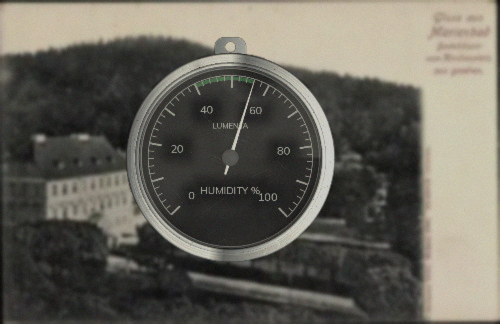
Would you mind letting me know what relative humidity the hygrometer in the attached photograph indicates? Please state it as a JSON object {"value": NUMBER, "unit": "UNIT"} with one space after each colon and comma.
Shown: {"value": 56, "unit": "%"}
